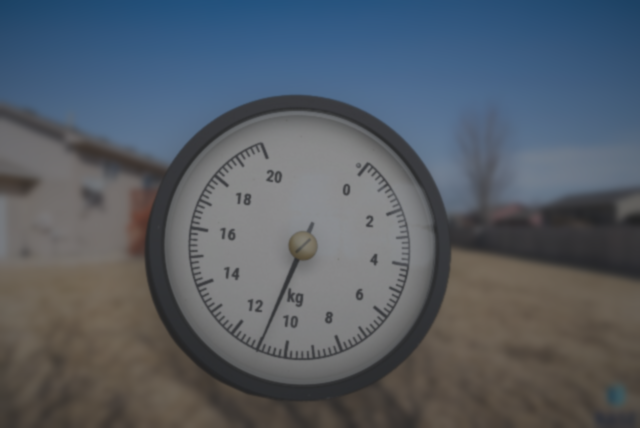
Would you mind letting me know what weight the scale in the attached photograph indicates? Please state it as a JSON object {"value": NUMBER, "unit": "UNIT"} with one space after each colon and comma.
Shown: {"value": 11, "unit": "kg"}
